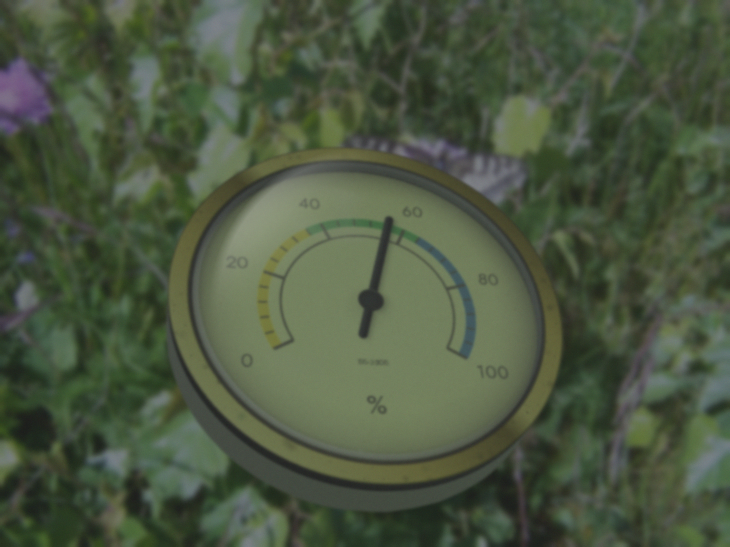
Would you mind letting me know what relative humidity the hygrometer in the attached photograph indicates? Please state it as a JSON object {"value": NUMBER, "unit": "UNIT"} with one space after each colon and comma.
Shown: {"value": 56, "unit": "%"}
